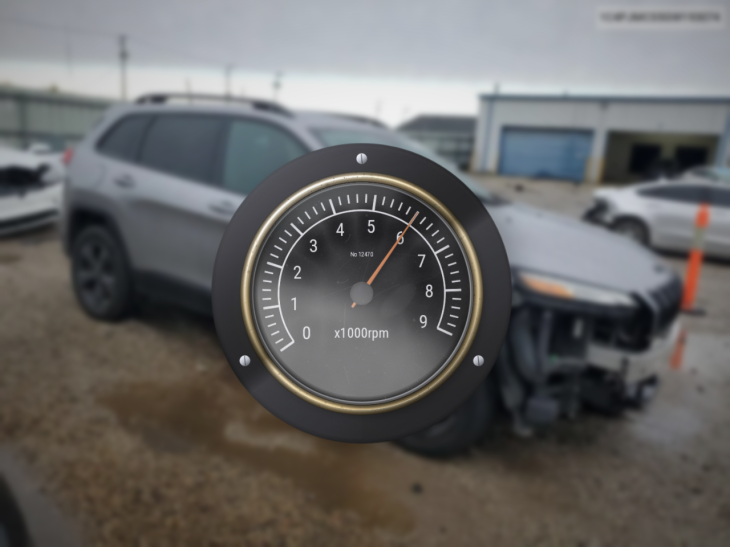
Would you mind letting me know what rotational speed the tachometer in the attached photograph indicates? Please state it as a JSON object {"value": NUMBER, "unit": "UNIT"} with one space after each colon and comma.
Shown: {"value": 6000, "unit": "rpm"}
